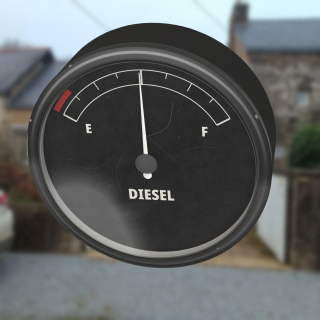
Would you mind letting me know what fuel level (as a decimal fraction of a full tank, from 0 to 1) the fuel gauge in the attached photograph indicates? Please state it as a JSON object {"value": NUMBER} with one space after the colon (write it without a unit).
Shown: {"value": 0.5}
